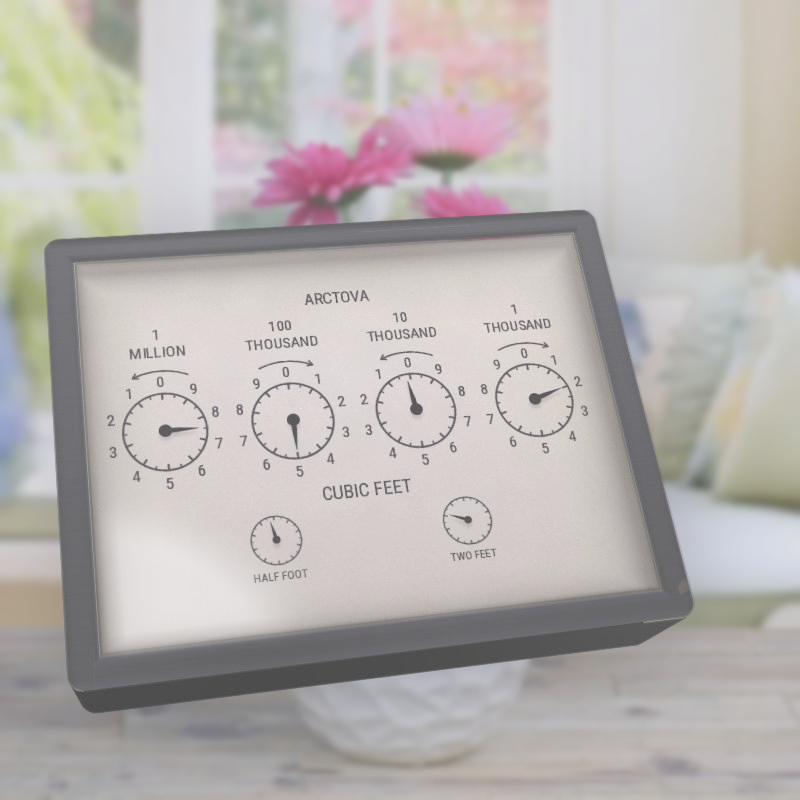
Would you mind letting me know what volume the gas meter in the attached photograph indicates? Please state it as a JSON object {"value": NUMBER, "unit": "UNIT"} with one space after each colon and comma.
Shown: {"value": 750200, "unit": "ft³"}
